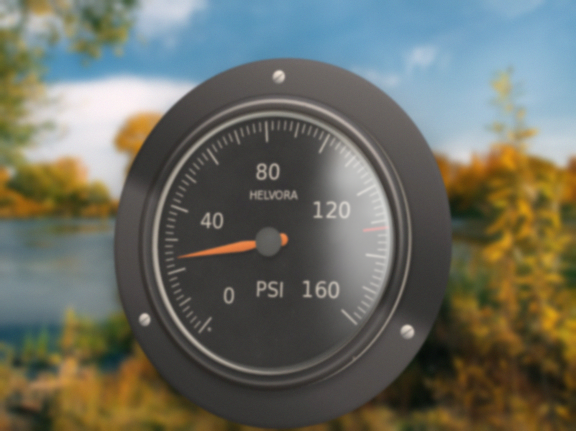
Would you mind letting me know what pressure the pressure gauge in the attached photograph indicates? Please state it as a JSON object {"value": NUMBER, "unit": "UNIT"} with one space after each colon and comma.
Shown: {"value": 24, "unit": "psi"}
